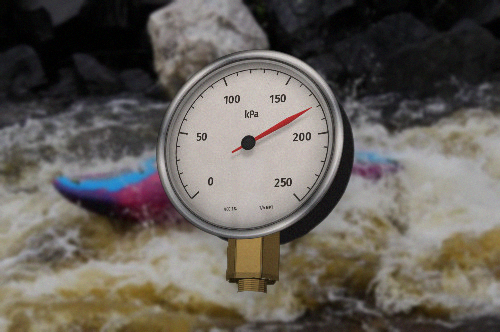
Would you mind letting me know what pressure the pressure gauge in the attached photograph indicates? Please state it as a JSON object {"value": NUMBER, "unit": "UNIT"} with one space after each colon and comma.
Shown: {"value": 180, "unit": "kPa"}
